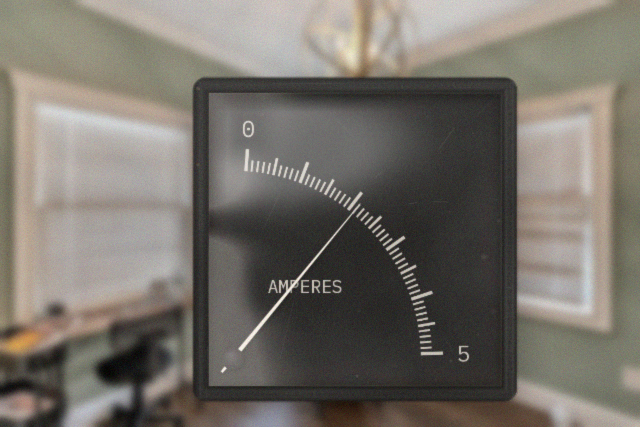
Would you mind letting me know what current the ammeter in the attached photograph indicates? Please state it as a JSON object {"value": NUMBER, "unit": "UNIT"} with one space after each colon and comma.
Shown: {"value": 2.1, "unit": "A"}
